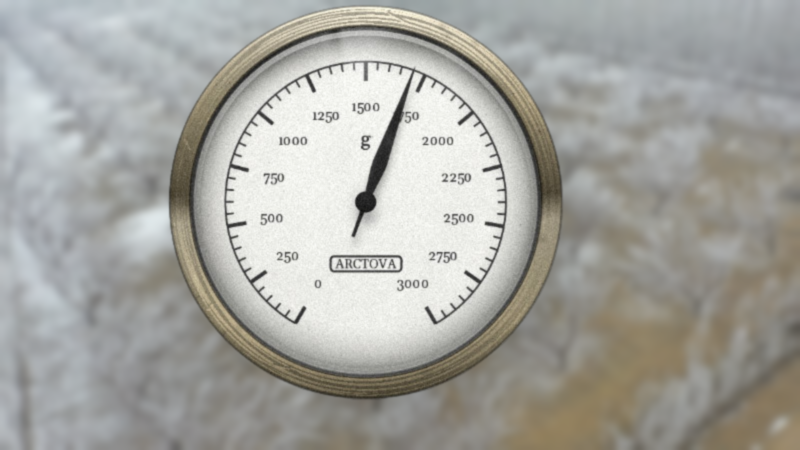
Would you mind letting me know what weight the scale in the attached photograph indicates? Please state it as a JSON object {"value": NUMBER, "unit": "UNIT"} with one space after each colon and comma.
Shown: {"value": 1700, "unit": "g"}
